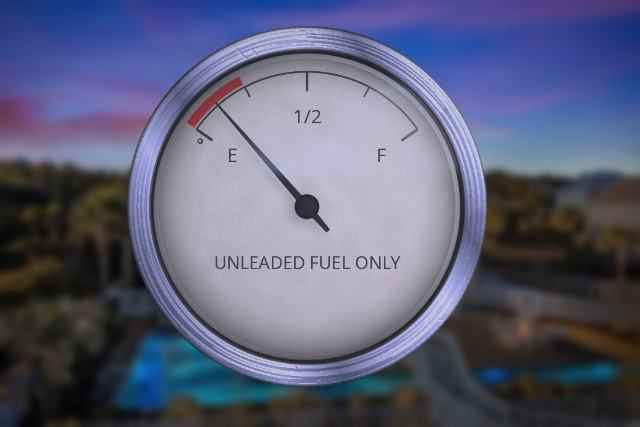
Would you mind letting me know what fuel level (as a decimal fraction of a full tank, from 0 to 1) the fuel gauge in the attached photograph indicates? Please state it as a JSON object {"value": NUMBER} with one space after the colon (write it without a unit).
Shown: {"value": 0.125}
